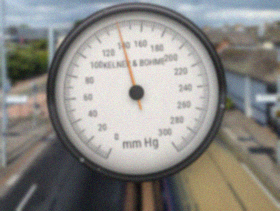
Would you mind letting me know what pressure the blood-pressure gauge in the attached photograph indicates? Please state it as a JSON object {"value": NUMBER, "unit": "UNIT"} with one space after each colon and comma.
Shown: {"value": 140, "unit": "mmHg"}
